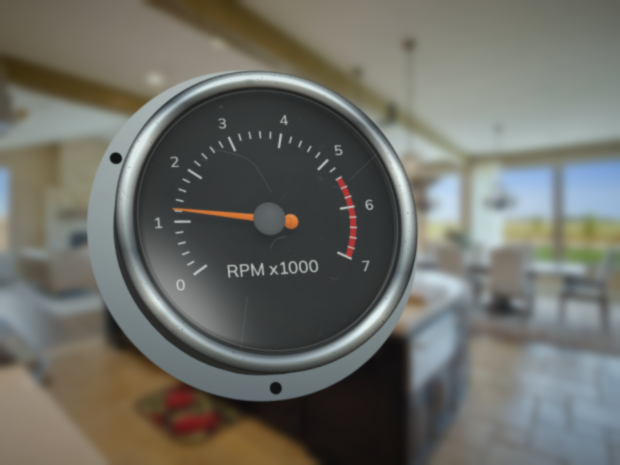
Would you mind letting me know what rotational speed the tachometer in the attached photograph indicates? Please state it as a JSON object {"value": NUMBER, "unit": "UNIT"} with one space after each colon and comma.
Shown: {"value": 1200, "unit": "rpm"}
